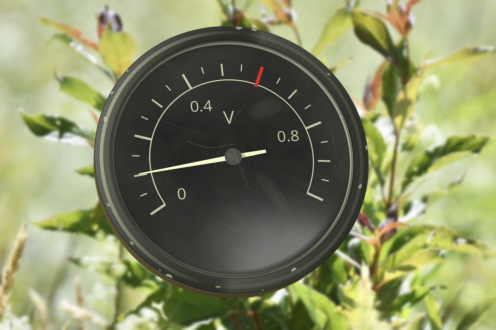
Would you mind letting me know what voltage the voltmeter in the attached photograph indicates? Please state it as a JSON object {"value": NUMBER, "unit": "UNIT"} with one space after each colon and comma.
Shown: {"value": 0.1, "unit": "V"}
